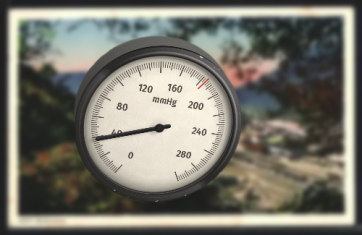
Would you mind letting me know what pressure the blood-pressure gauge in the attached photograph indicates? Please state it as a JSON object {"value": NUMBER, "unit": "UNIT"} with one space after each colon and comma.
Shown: {"value": 40, "unit": "mmHg"}
